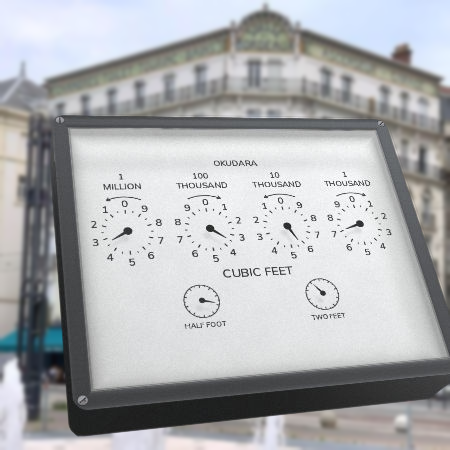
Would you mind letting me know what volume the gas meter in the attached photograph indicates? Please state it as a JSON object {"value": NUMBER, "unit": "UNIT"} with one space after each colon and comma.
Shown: {"value": 335700, "unit": "ft³"}
